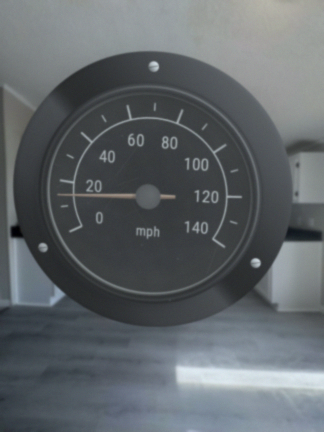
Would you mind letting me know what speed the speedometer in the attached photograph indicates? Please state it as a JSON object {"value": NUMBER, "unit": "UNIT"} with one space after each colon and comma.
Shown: {"value": 15, "unit": "mph"}
